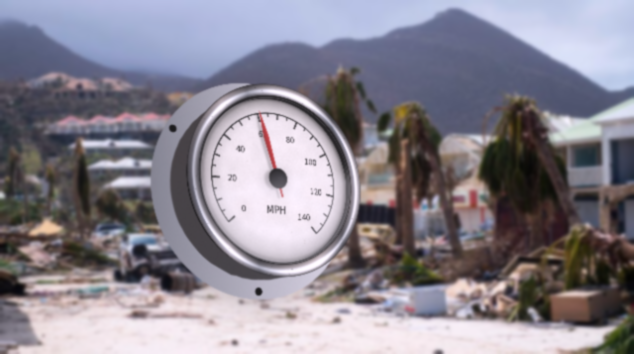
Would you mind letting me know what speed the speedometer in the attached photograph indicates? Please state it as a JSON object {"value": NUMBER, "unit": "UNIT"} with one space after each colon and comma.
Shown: {"value": 60, "unit": "mph"}
